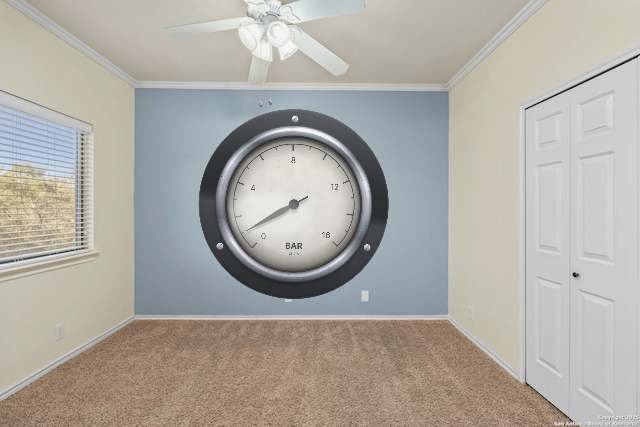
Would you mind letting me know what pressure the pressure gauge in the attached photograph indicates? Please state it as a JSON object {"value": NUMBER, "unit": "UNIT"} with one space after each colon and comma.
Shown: {"value": 1, "unit": "bar"}
